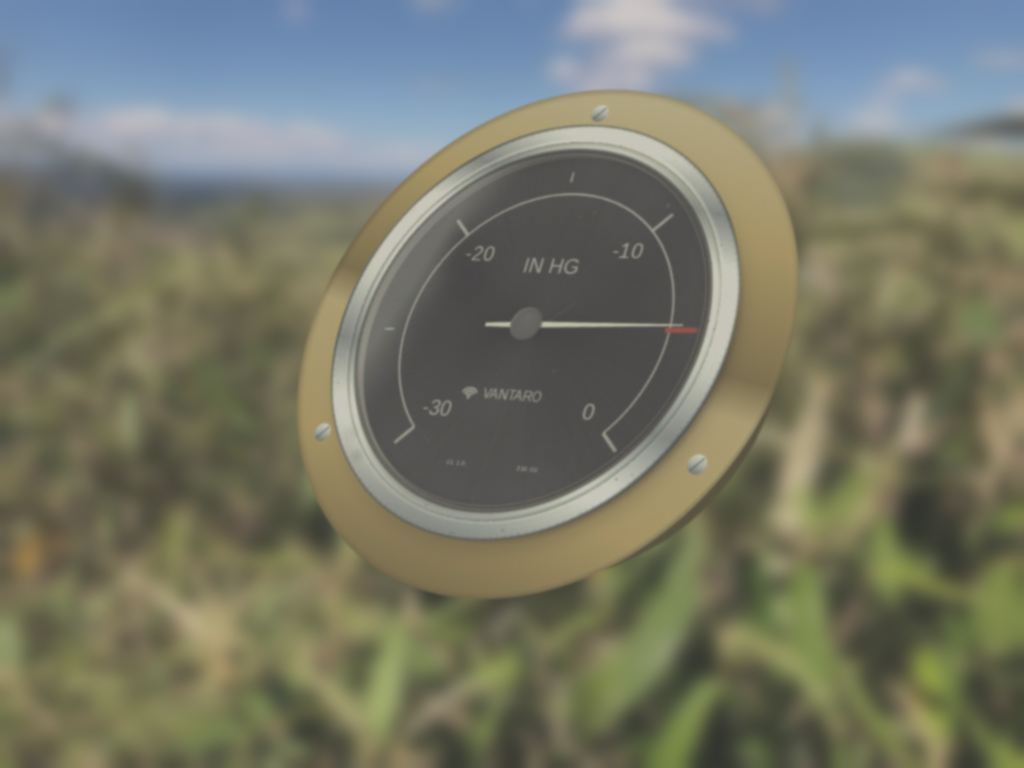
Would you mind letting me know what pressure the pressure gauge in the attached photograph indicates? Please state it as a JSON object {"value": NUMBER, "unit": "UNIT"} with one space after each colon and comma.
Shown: {"value": -5, "unit": "inHg"}
